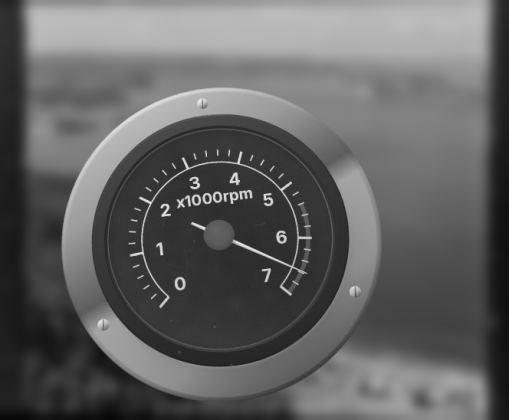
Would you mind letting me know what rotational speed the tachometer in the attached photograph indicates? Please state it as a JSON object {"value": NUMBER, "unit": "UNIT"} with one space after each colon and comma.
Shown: {"value": 6600, "unit": "rpm"}
